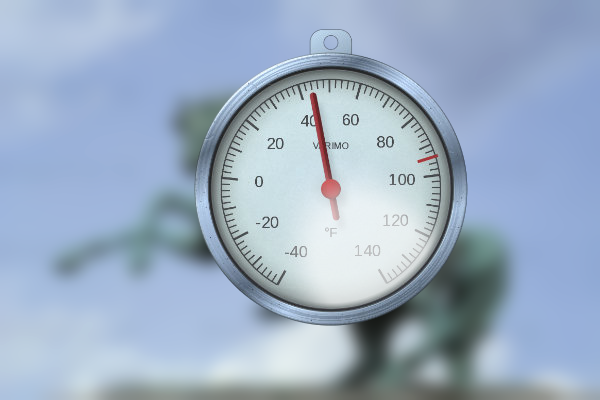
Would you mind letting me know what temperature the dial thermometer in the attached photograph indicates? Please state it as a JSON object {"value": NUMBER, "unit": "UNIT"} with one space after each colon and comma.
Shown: {"value": 44, "unit": "°F"}
